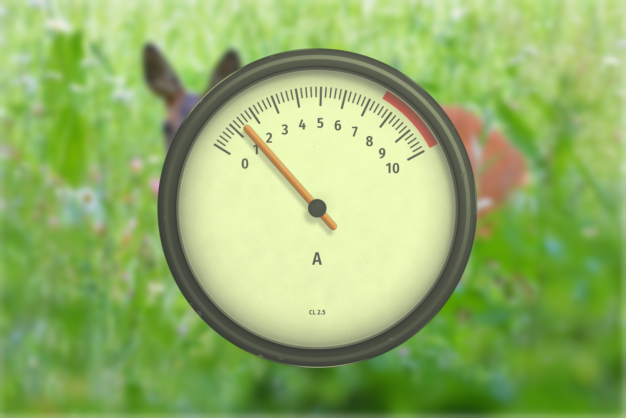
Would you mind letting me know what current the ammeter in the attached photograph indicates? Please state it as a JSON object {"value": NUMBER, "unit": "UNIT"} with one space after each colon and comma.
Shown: {"value": 1.4, "unit": "A"}
